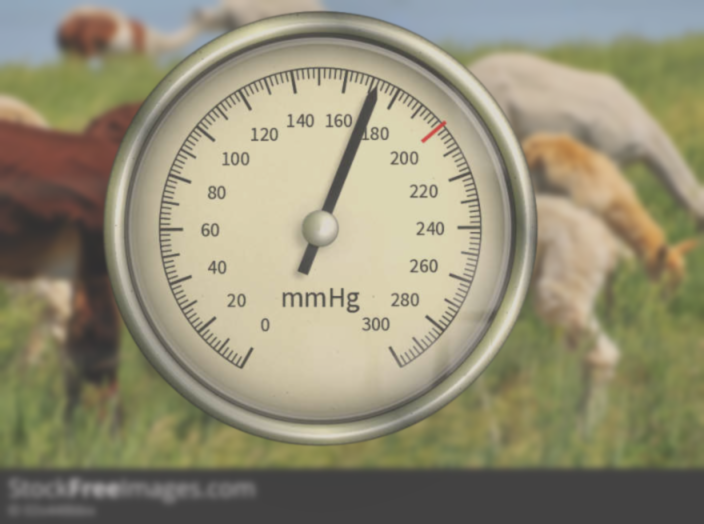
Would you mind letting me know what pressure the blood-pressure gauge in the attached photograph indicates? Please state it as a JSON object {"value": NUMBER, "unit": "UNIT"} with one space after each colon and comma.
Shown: {"value": 172, "unit": "mmHg"}
